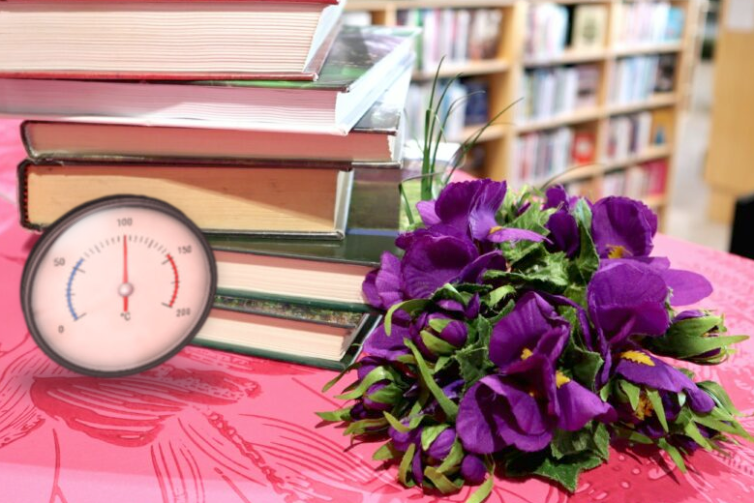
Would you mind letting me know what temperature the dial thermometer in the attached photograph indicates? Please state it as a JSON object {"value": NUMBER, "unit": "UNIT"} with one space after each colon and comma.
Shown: {"value": 100, "unit": "°C"}
